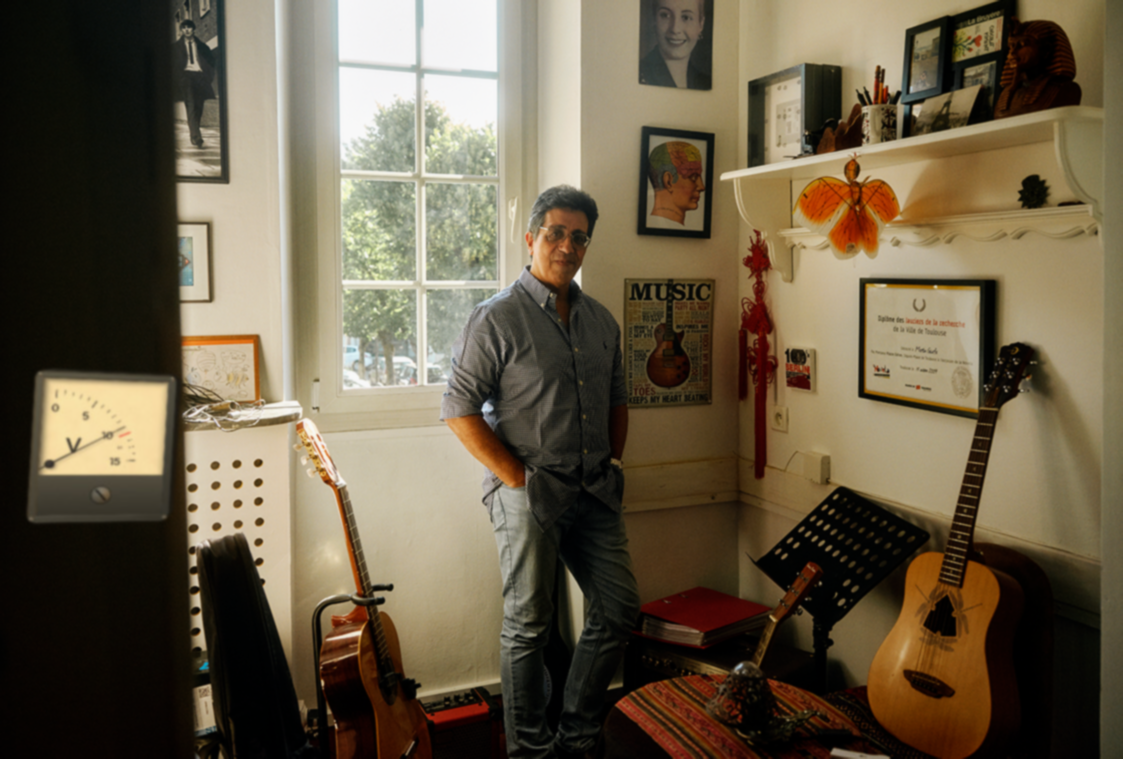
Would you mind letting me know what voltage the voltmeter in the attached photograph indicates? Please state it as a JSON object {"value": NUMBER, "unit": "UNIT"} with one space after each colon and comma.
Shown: {"value": 10, "unit": "V"}
